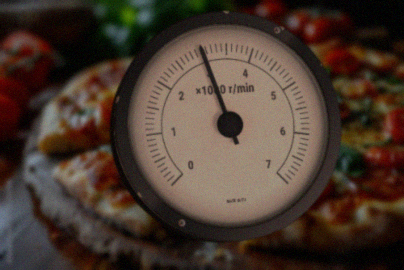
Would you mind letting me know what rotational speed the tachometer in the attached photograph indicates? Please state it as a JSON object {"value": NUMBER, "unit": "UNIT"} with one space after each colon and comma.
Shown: {"value": 3000, "unit": "rpm"}
